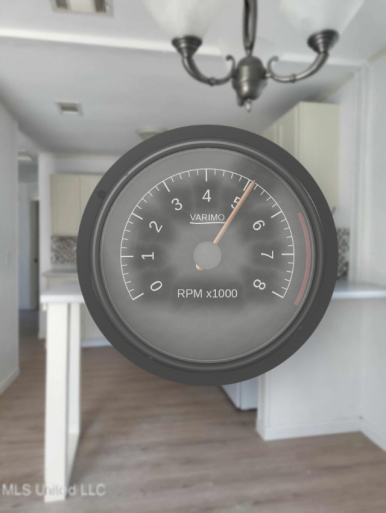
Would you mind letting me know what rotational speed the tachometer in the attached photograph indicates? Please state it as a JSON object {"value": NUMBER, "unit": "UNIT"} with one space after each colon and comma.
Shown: {"value": 5100, "unit": "rpm"}
